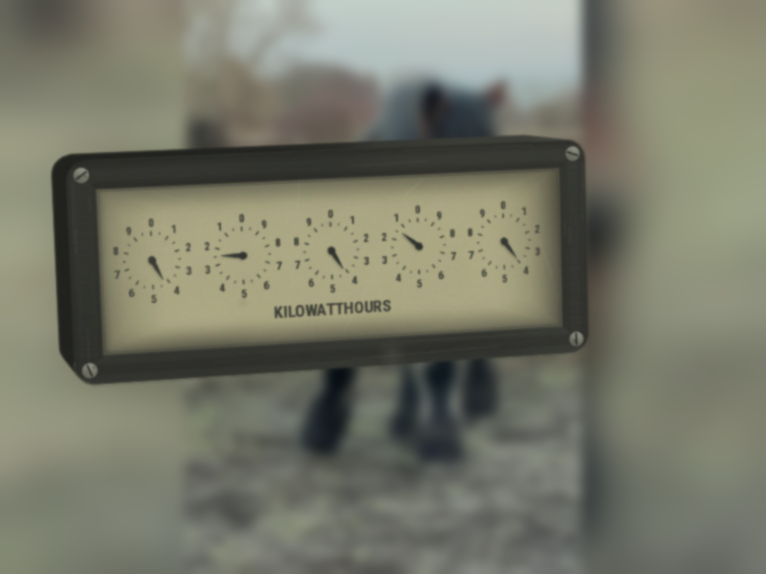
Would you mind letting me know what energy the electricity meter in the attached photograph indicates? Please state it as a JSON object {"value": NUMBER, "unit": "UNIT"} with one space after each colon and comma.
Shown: {"value": 42414, "unit": "kWh"}
